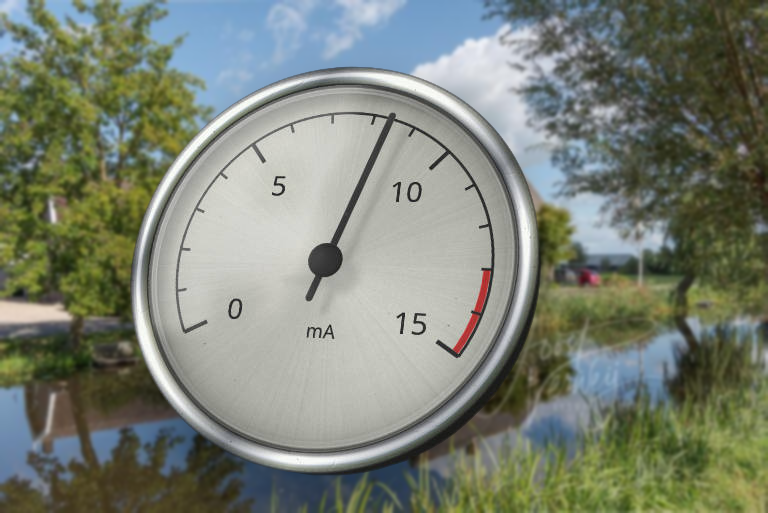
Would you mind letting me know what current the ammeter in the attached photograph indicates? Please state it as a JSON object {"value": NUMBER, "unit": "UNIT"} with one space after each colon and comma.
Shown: {"value": 8.5, "unit": "mA"}
